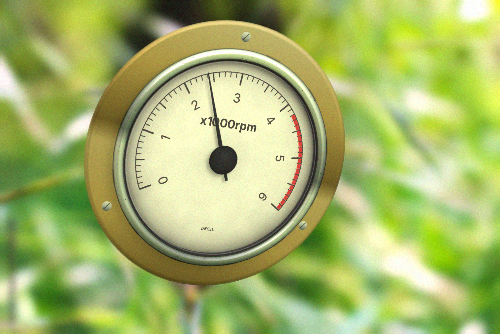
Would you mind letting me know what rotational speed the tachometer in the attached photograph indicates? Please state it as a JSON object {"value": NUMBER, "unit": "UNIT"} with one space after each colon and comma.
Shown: {"value": 2400, "unit": "rpm"}
